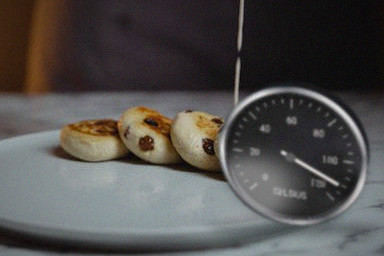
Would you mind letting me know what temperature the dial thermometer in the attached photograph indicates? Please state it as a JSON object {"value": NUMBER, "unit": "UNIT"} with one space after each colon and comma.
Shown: {"value": 112, "unit": "°C"}
